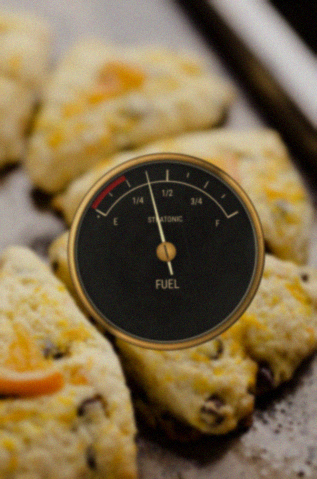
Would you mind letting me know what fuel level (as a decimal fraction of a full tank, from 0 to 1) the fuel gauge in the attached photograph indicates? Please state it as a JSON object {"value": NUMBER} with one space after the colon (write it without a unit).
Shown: {"value": 0.375}
